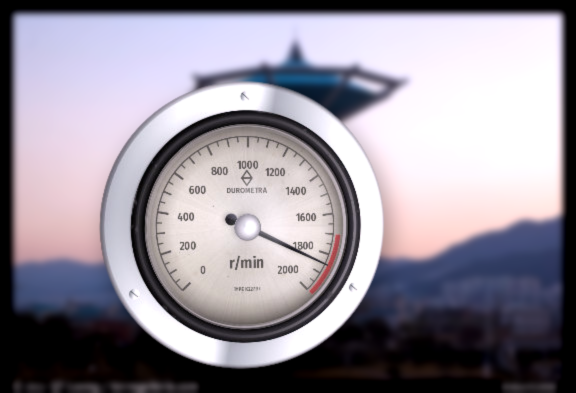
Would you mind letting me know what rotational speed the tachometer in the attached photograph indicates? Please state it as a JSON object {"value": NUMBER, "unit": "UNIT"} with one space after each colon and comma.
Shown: {"value": 1850, "unit": "rpm"}
